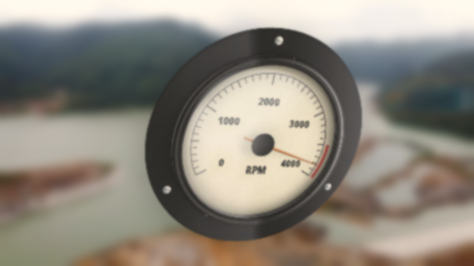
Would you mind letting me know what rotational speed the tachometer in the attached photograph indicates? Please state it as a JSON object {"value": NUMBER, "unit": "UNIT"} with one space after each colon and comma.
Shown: {"value": 3800, "unit": "rpm"}
